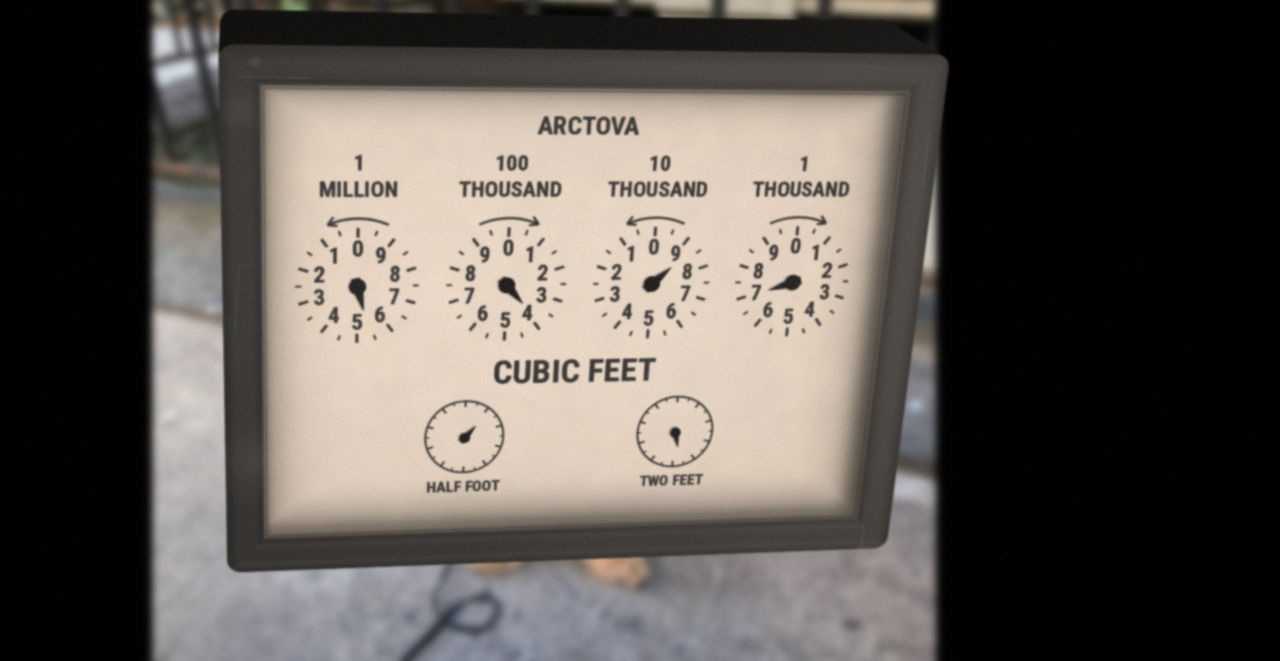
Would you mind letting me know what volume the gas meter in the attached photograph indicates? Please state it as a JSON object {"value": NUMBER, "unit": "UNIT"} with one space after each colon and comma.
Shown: {"value": 538700, "unit": "ft³"}
